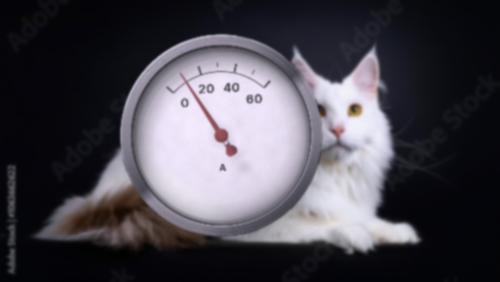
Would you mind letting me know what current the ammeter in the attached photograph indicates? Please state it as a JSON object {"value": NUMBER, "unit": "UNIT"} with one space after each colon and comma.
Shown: {"value": 10, "unit": "A"}
